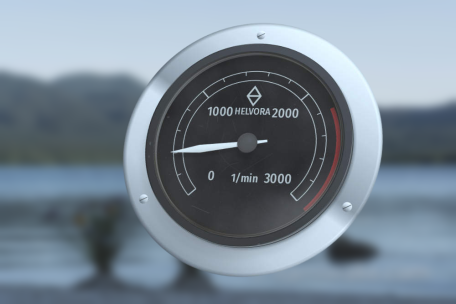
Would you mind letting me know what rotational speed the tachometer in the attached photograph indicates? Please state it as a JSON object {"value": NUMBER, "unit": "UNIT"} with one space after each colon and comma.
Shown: {"value": 400, "unit": "rpm"}
